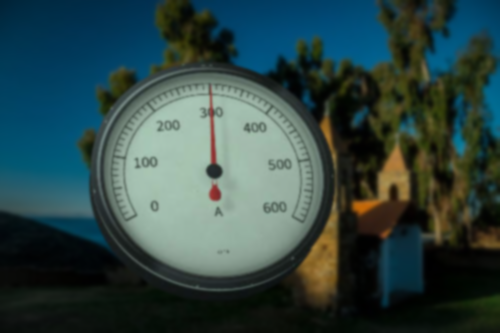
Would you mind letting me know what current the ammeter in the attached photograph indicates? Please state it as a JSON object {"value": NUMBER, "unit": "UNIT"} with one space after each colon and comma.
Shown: {"value": 300, "unit": "A"}
